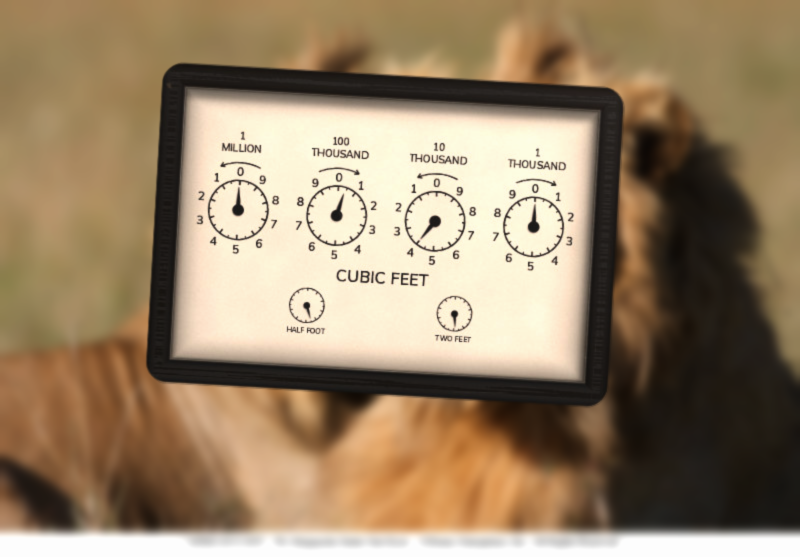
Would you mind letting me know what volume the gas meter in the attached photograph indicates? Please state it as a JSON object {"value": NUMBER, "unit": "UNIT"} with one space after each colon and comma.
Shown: {"value": 4000, "unit": "ft³"}
